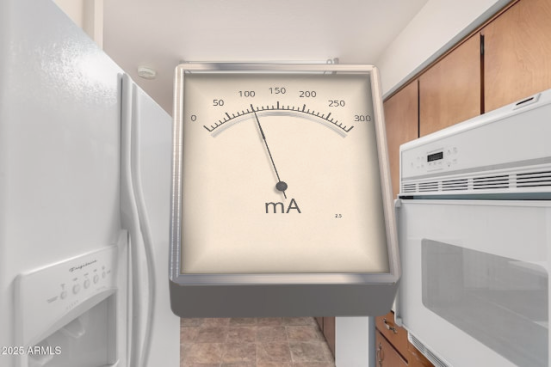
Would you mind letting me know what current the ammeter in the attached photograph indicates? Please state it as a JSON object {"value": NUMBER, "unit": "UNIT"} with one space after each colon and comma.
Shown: {"value": 100, "unit": "mA"}
